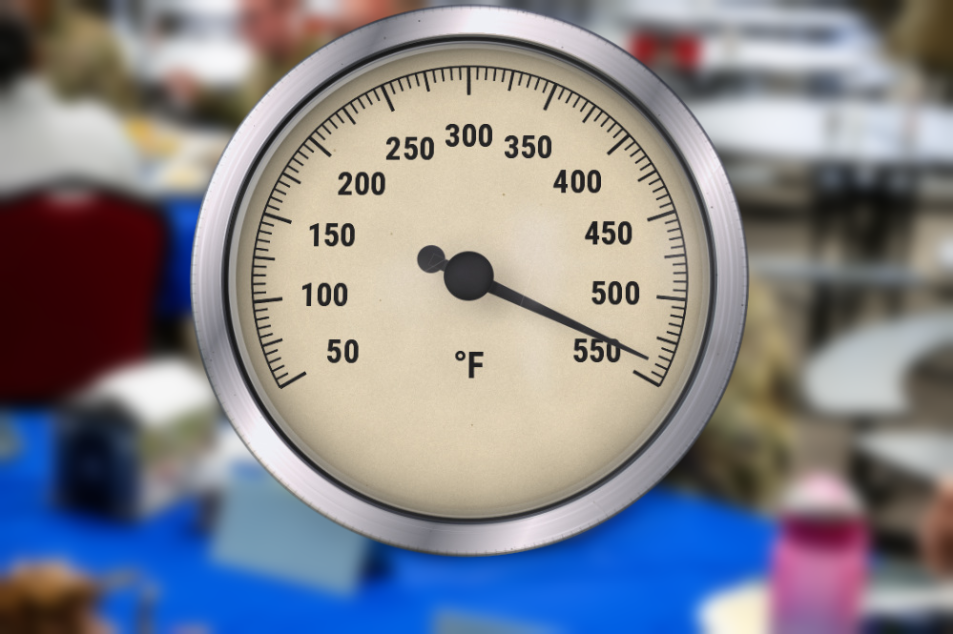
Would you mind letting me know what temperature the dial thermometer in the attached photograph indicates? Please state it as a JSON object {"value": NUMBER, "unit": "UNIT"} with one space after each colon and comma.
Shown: {"value": 540, "unit": "°F"}
